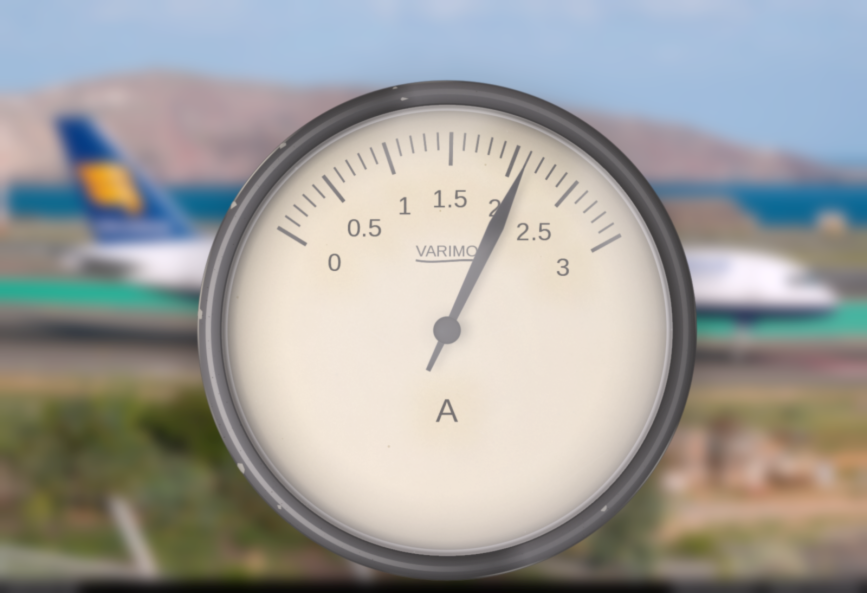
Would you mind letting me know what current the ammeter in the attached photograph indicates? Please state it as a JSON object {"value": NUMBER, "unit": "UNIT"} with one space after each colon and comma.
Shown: {"value": 2.1, "unit": "A"}
